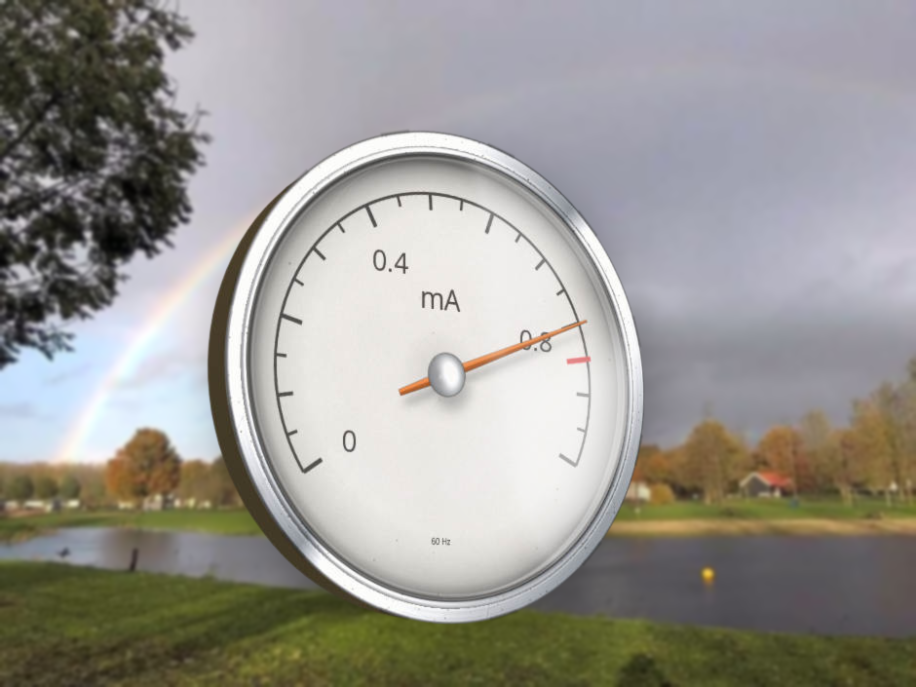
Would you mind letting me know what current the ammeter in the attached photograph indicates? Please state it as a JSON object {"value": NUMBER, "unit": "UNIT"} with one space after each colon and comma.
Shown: {"value": 0.8, "unit": "mA"}
